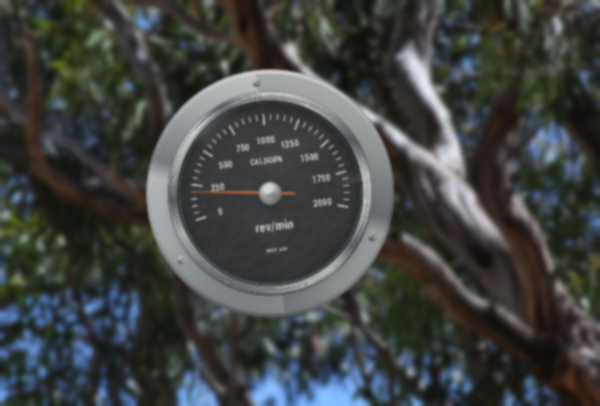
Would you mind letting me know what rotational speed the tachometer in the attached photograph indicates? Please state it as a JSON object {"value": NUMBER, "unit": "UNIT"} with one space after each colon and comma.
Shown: {"value": 200, "unit": "rpm"}
